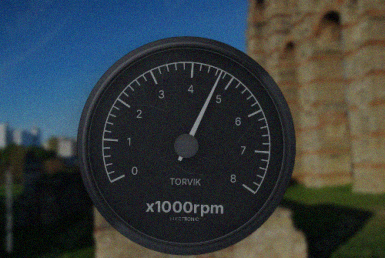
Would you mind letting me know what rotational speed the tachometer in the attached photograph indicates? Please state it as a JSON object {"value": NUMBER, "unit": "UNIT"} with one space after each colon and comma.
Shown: {"value": 4700, "unit": "rpm"}
